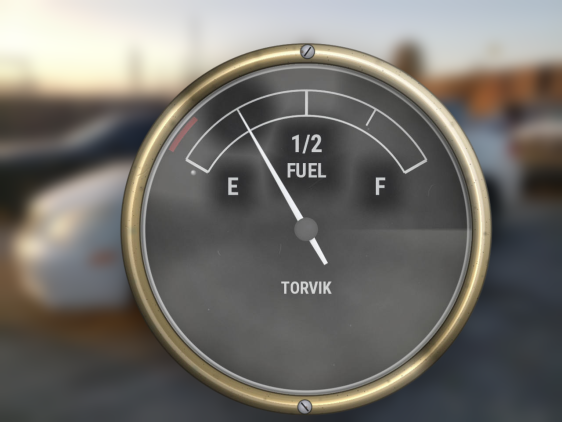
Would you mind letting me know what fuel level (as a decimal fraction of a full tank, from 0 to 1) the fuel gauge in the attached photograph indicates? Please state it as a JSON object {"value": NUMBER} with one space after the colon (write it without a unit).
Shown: {"value": 0.25}
